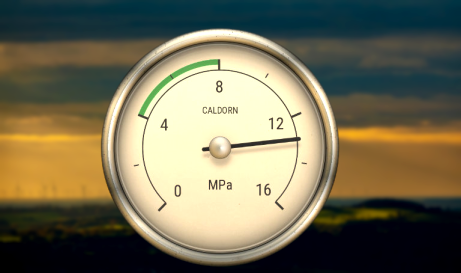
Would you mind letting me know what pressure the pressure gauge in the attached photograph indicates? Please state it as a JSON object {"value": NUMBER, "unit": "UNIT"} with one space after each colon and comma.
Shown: {"value": 13, "unit": "MPa"}
